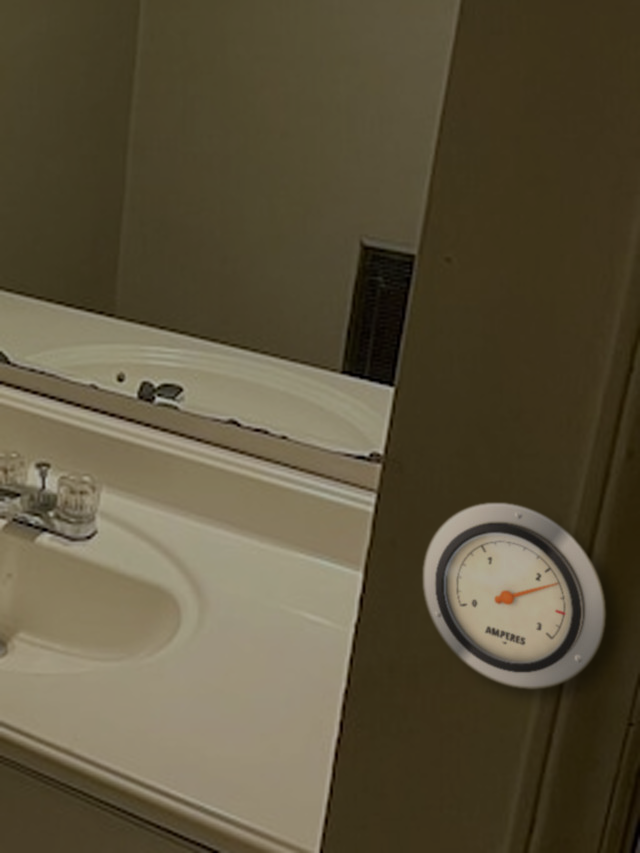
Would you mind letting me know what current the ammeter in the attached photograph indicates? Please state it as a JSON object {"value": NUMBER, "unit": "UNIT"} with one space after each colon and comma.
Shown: {"value": 2.2, "unit": "A"}
